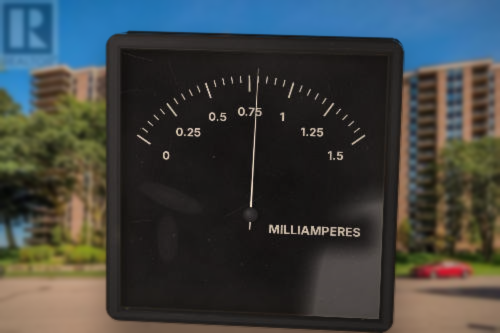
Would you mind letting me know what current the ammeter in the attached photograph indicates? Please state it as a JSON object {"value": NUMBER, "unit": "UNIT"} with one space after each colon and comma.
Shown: {"value": 0.8, "unit": "mA"}
